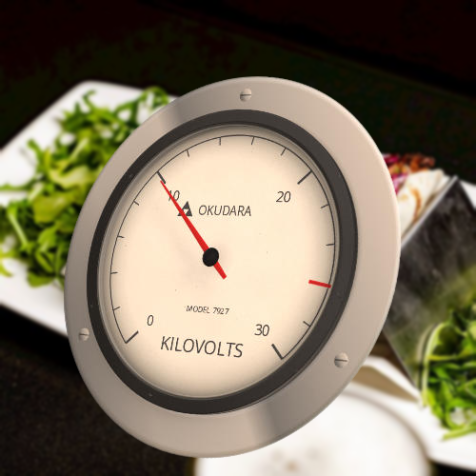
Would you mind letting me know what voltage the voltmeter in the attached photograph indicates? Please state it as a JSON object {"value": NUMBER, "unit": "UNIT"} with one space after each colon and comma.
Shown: {"value": 10, "unit": "kV"}
